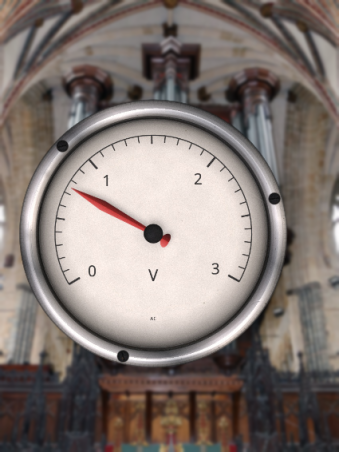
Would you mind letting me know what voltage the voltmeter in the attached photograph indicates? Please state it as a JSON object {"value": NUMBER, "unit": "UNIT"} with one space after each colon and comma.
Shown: {"value": 0.75, "unit": "V"}
